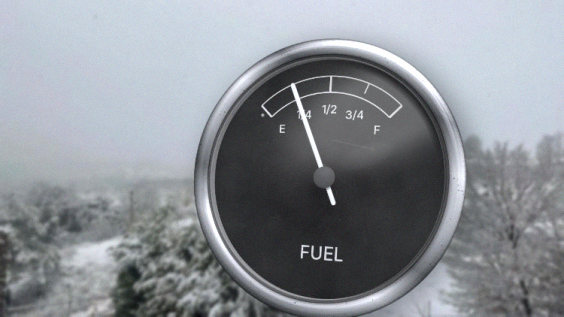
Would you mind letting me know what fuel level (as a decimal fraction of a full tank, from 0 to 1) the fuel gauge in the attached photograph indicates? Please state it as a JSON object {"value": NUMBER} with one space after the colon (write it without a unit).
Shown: {"value": 0.25}
